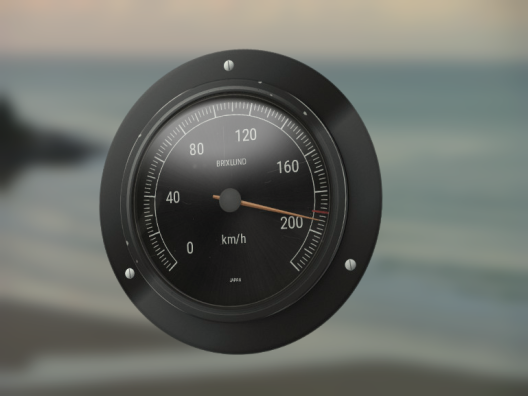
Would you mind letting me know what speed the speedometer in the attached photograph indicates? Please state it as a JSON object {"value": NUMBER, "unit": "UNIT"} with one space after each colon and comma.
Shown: {"value": 194, "unit": "km/h"}
